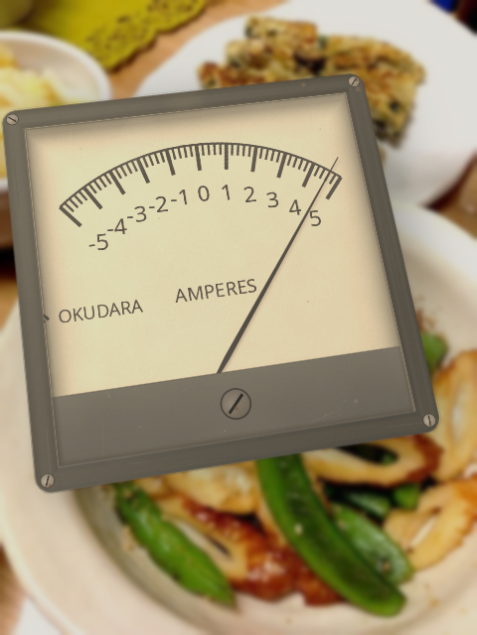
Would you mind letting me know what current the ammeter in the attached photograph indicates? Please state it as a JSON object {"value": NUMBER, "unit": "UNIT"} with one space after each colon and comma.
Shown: {"value": 4.6, "unit": "A"}
